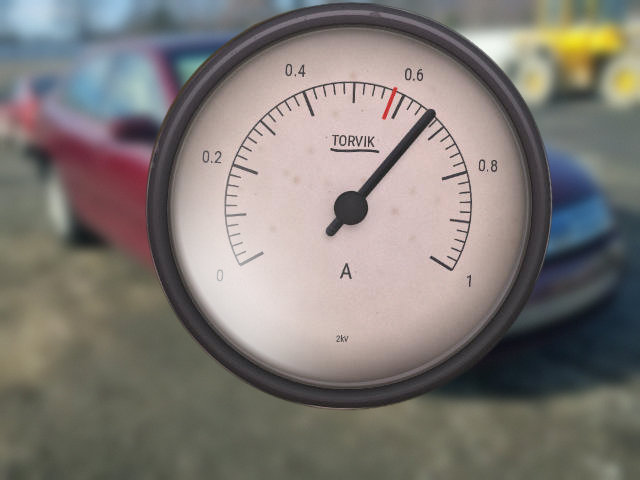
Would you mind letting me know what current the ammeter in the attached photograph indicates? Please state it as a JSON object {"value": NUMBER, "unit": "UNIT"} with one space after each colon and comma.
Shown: {"value": 0.66, "unit": "A"}
